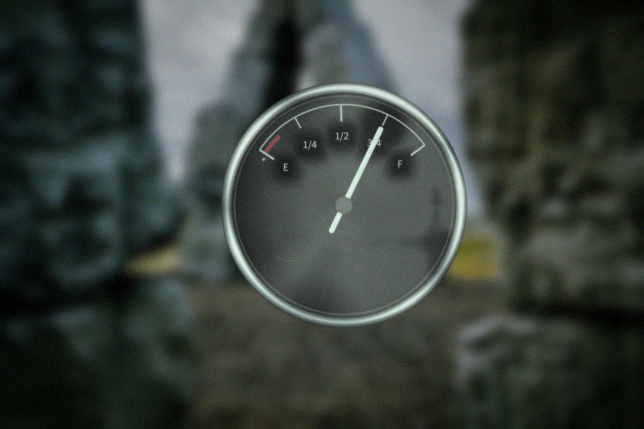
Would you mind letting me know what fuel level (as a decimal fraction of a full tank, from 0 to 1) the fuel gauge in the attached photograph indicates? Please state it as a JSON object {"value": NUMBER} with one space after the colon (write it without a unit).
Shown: {"value": 0.75}
